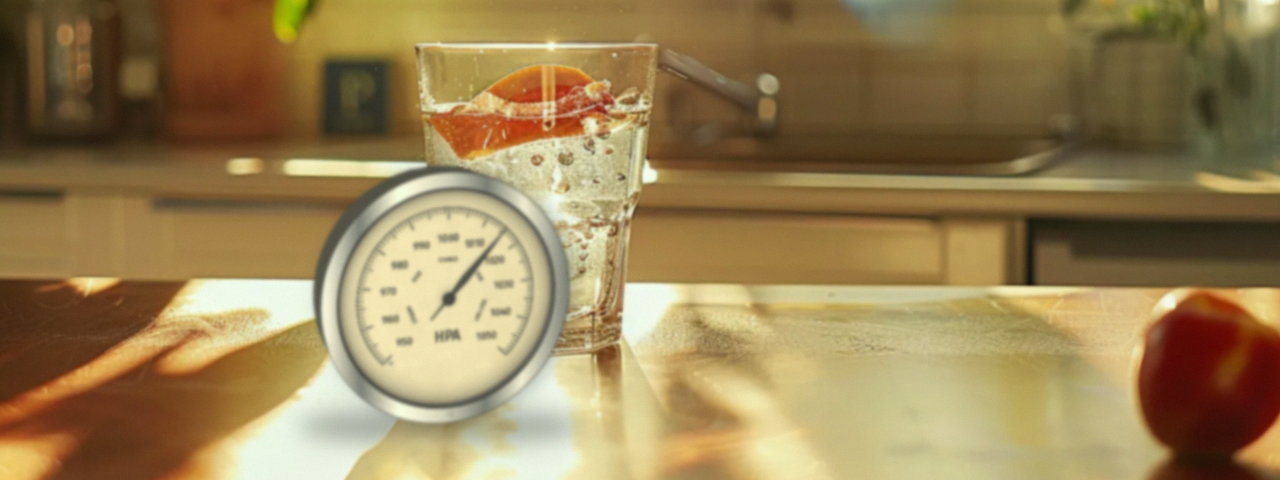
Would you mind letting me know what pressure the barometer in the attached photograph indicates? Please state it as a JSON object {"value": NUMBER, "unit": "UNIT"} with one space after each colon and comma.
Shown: {"value": 1015, "unit": "hPa"}
